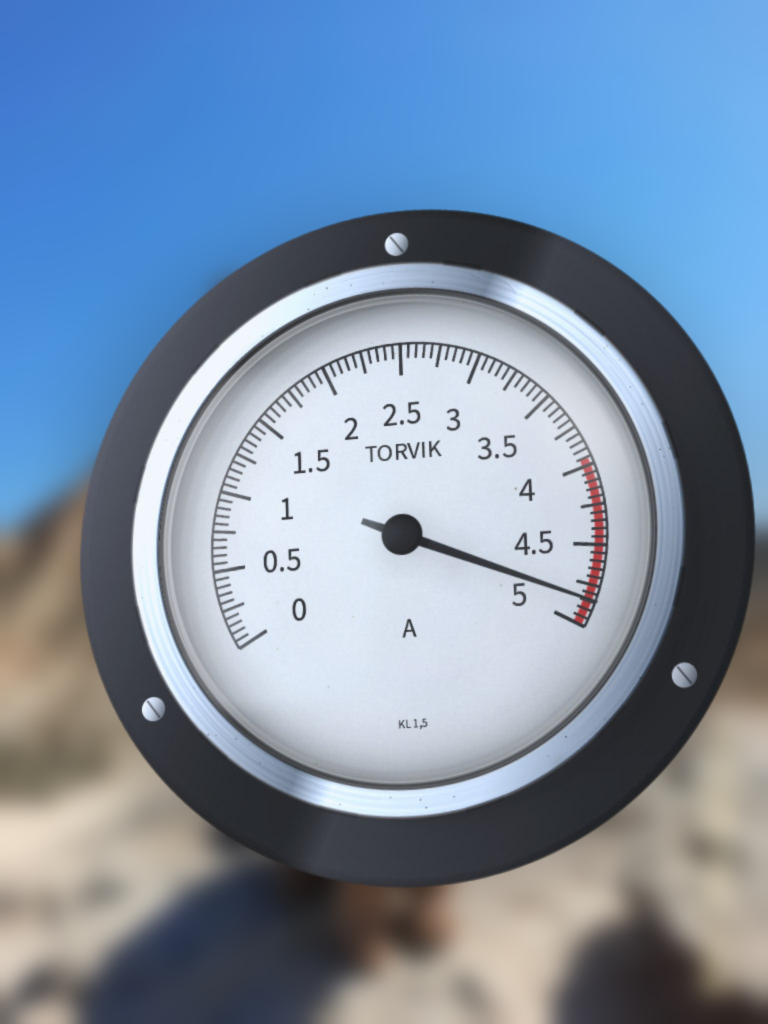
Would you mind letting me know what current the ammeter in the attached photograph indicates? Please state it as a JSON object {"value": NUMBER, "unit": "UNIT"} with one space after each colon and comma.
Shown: {"value": 4.85, "unit": "A"}
